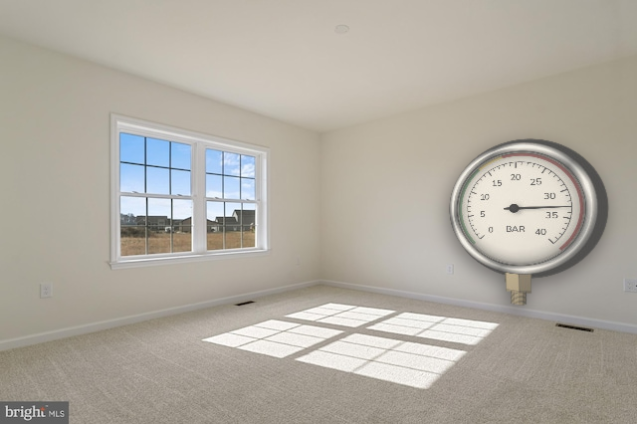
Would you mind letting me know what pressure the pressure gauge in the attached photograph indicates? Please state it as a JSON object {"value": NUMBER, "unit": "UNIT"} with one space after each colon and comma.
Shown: {"value": 33, "unit": "bar"}
